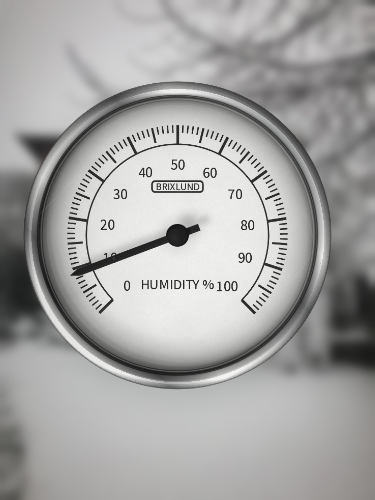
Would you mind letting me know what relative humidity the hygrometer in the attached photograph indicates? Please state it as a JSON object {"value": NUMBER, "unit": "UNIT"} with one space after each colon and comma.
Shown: {"value": 9, "unit": "%"}
